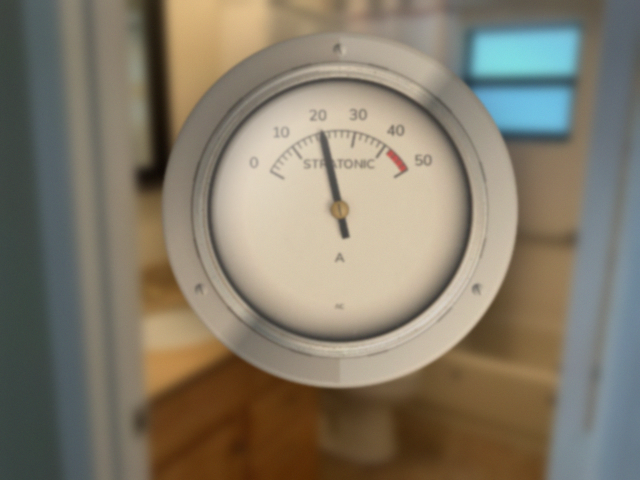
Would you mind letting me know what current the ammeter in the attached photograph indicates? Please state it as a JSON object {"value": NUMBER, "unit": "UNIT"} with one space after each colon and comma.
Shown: {"value": 20, "unit": "A"}
